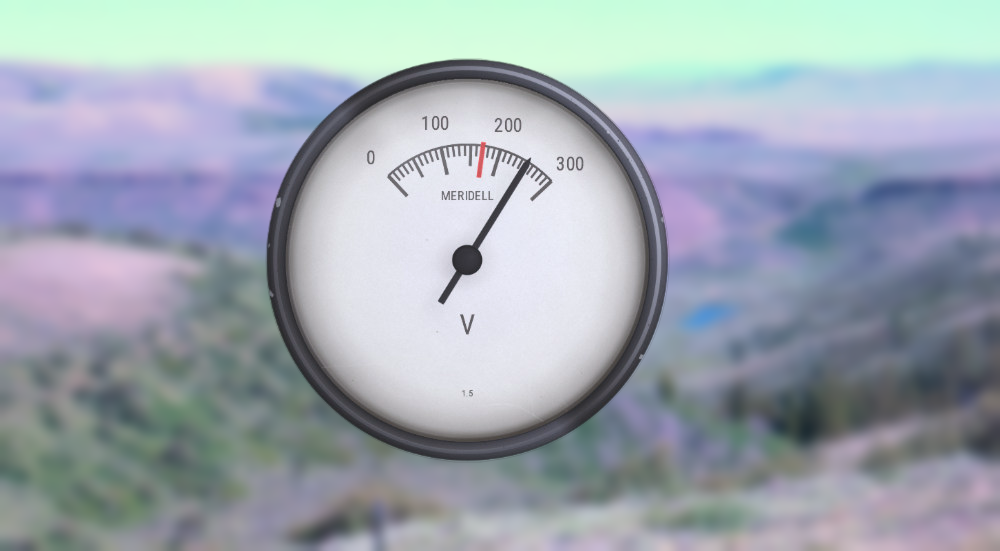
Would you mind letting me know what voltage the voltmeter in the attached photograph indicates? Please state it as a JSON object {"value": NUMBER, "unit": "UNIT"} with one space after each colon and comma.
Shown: {"value": 250, "unit": "V"}
